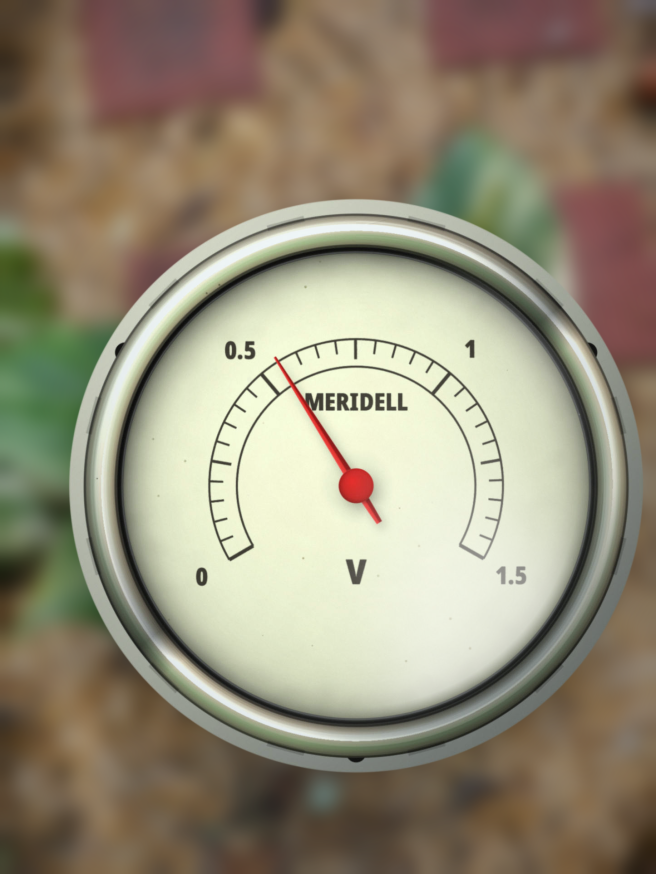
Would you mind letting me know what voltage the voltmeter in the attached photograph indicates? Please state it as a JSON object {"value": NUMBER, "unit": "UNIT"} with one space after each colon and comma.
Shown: {"value": 0.55, "unit": "V"}
